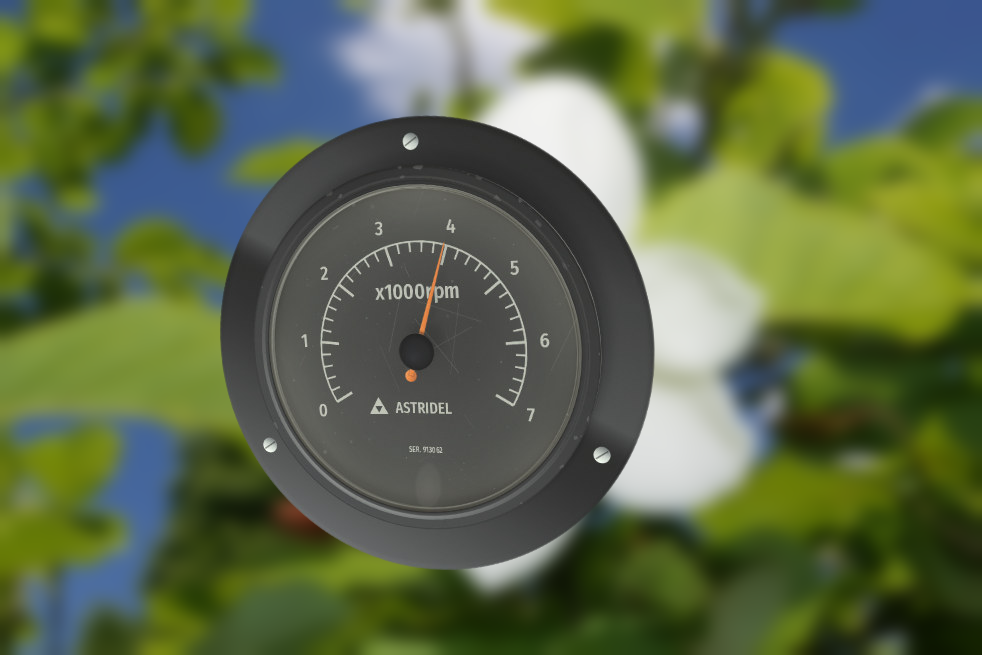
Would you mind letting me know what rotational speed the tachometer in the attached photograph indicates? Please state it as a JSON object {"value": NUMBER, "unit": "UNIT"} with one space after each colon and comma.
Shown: {"value": 4000, "unit": "rpm"}
